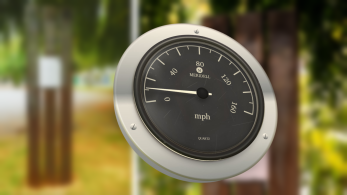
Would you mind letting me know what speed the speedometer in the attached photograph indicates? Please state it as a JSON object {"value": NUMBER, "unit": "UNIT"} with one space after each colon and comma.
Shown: {"value": 10, "unit": "mph"}
